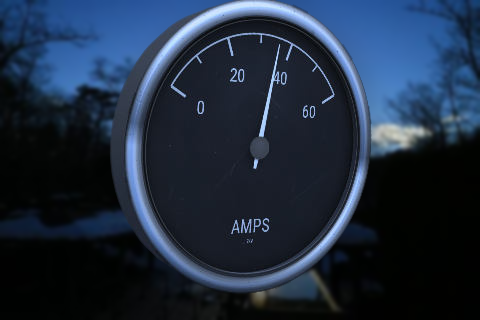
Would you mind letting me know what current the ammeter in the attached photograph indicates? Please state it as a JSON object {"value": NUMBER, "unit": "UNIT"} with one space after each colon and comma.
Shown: {"value": 35, "unit": "A"}
